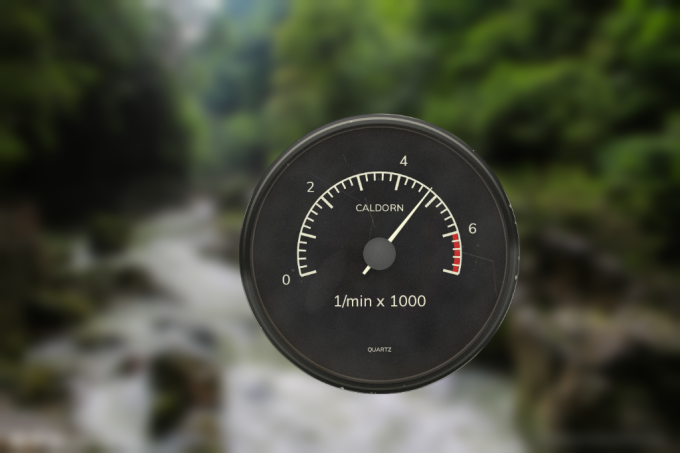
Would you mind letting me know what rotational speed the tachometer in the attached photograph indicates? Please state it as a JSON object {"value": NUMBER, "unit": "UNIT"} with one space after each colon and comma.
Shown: {"value": 4800, "unit": "rpm"}
